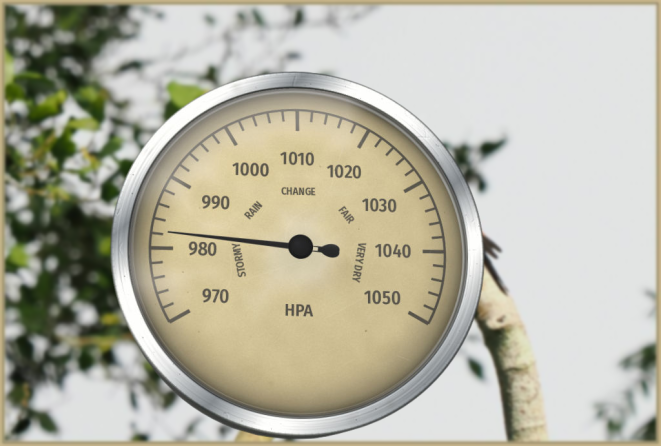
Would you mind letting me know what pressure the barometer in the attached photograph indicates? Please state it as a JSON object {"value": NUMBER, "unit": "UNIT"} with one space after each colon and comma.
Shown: {"value": 982, "unit": "hPa"}
